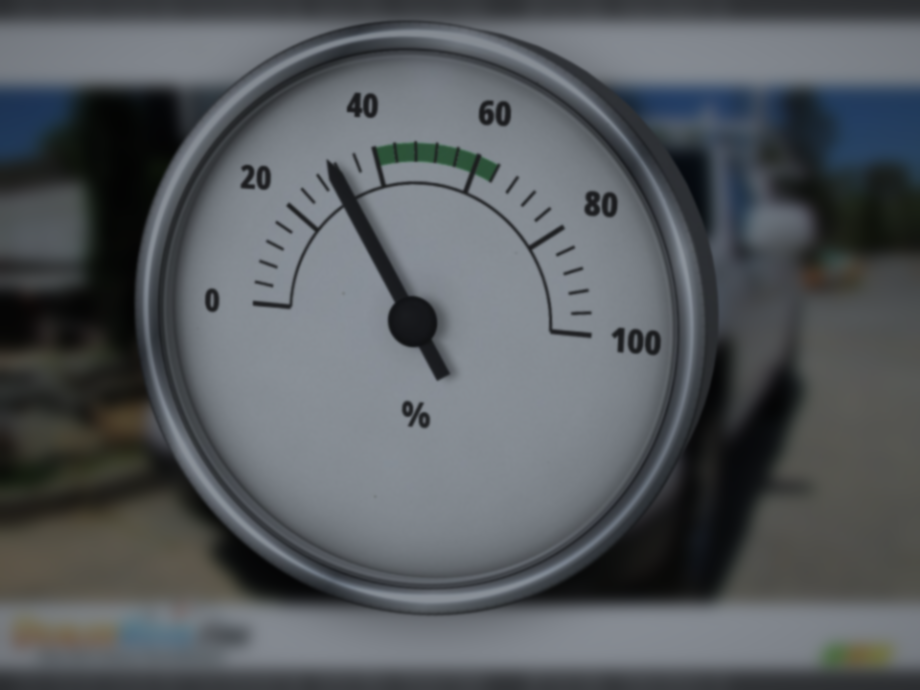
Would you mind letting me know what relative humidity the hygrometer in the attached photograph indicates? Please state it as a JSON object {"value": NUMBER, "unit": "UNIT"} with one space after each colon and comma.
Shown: {"value": 32, "unit": "%"}
